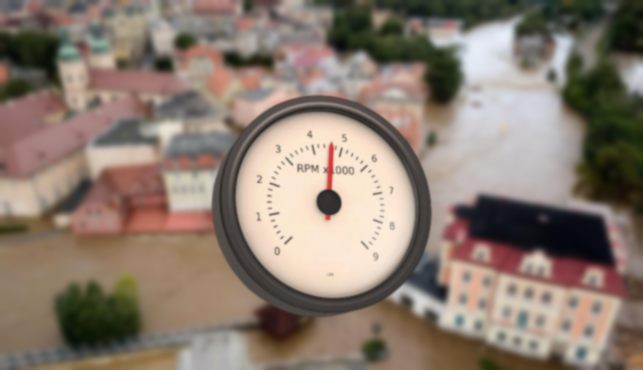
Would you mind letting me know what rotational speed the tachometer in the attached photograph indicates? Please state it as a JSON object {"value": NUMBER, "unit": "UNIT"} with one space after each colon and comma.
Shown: {"value": 4600, "unit": "rpm"}
